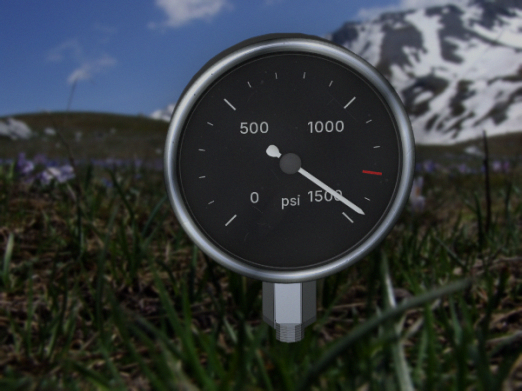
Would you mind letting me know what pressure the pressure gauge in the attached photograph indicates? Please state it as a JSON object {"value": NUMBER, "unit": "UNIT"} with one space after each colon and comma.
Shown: {"value": 1450, "unit": "psi"}
